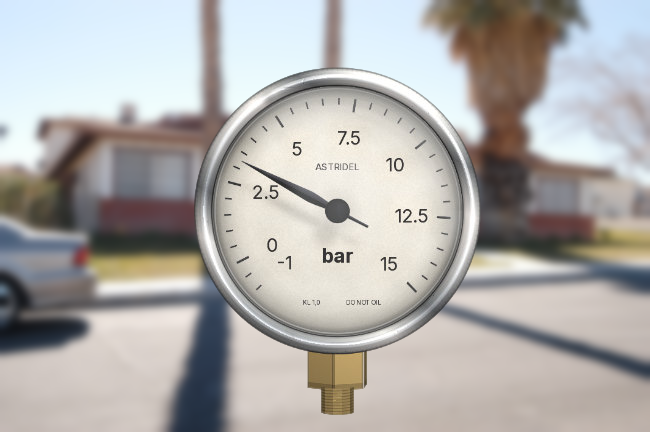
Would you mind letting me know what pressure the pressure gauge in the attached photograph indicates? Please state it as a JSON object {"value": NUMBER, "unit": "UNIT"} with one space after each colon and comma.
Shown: {"value": 3.25, "unit": "bar"}
